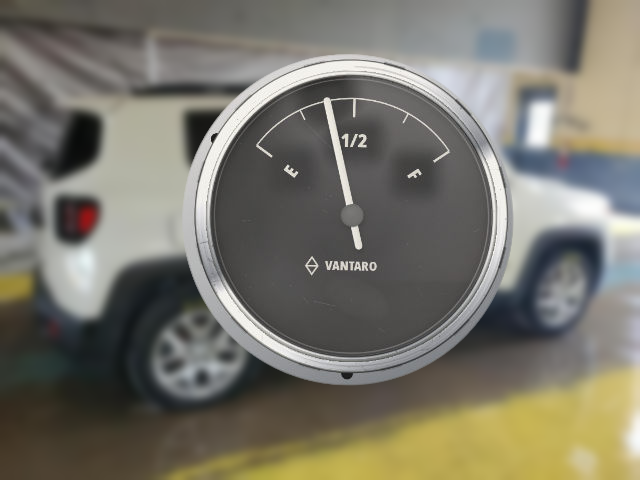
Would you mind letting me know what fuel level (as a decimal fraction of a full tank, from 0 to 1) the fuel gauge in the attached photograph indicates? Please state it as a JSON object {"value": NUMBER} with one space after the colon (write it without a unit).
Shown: {"value": 0.375}
